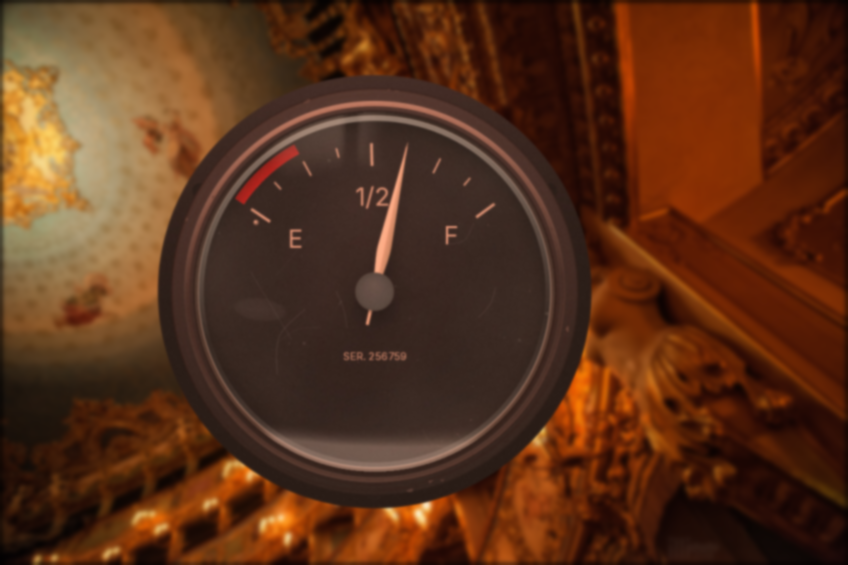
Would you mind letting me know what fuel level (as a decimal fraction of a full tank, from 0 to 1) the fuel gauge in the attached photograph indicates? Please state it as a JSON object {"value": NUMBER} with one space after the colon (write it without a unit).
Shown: {"value": 0.625}
